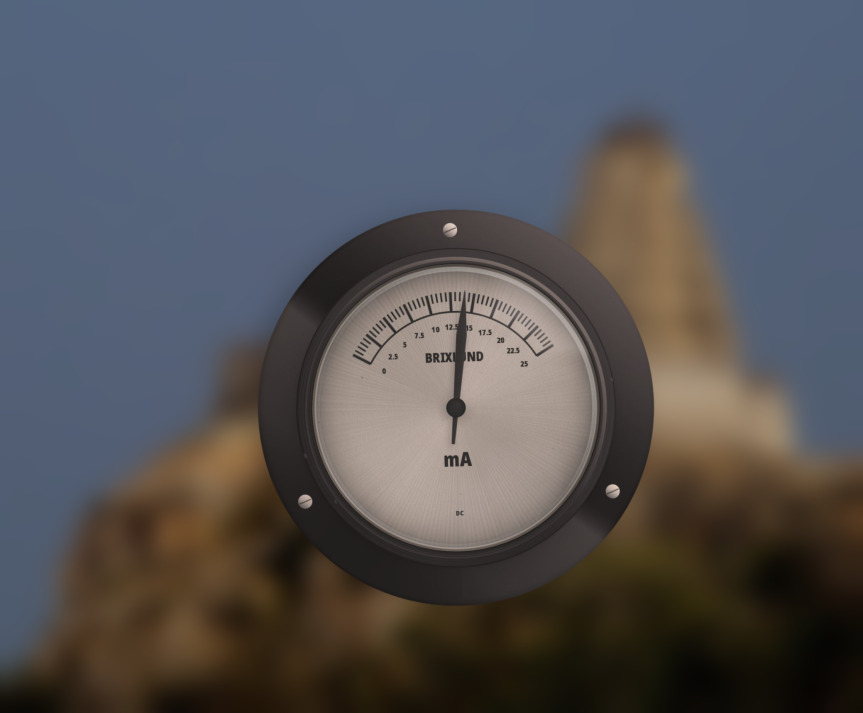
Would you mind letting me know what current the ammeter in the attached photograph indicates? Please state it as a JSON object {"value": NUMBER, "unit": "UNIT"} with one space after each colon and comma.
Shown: {"value": 14, "unit": "mA"}
